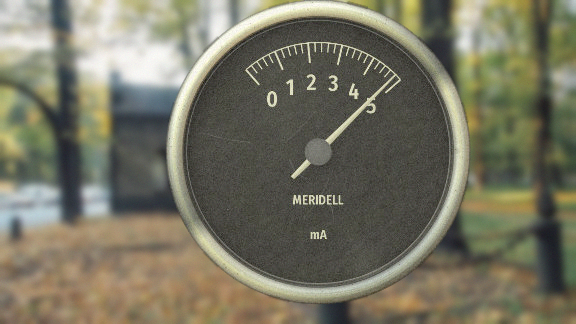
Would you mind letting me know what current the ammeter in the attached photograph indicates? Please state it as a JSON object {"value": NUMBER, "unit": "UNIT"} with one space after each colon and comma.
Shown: {"value": 4.8, "unit": "mA"}
